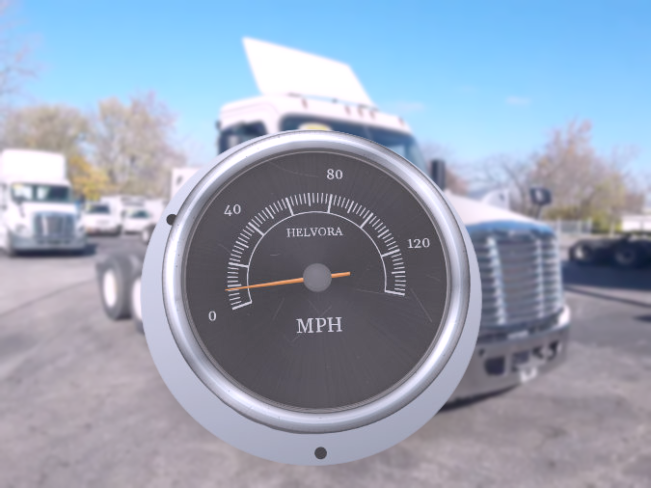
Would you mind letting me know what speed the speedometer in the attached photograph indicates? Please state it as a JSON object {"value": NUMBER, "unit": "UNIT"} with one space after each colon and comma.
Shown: {"value": 8, "unit": "mph"}
